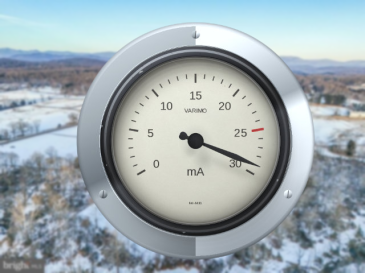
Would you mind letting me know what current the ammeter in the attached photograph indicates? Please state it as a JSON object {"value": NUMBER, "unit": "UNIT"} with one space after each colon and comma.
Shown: {"value": 29, "unit": "mA"}
